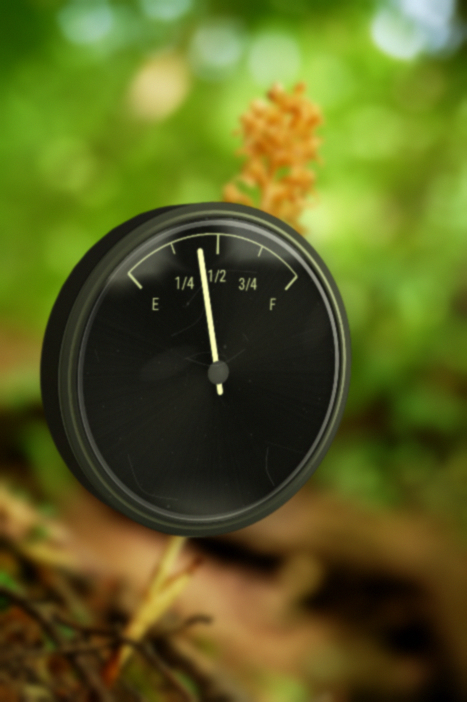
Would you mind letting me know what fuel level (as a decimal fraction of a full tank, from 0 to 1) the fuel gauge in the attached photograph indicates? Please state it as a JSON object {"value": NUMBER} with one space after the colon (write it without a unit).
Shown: {"value": 0.375}
